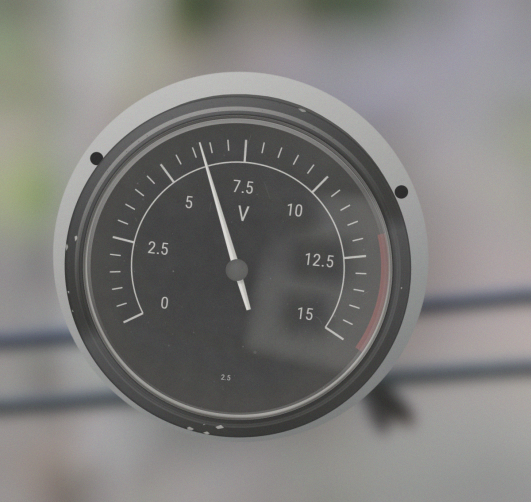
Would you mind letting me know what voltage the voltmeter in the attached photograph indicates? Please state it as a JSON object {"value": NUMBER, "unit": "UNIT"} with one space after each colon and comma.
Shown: {"value": 6.25, "unit": "V"}
